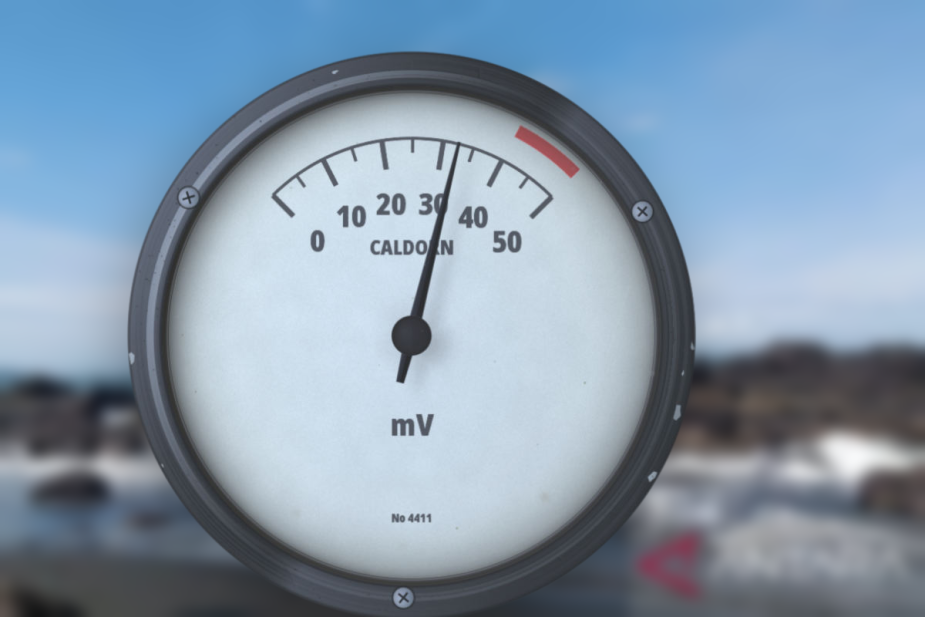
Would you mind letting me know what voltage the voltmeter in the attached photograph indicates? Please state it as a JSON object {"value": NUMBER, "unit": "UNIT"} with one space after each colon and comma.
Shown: {"value": 32.5, "unit": "mV"}
